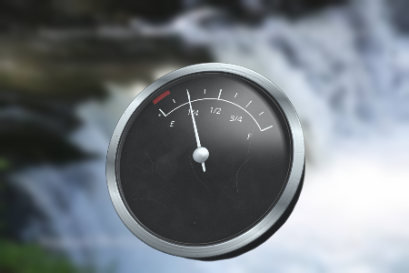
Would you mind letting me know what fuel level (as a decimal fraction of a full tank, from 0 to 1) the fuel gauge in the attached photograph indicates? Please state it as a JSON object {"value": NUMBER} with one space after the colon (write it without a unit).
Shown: {"value": 0.25}
